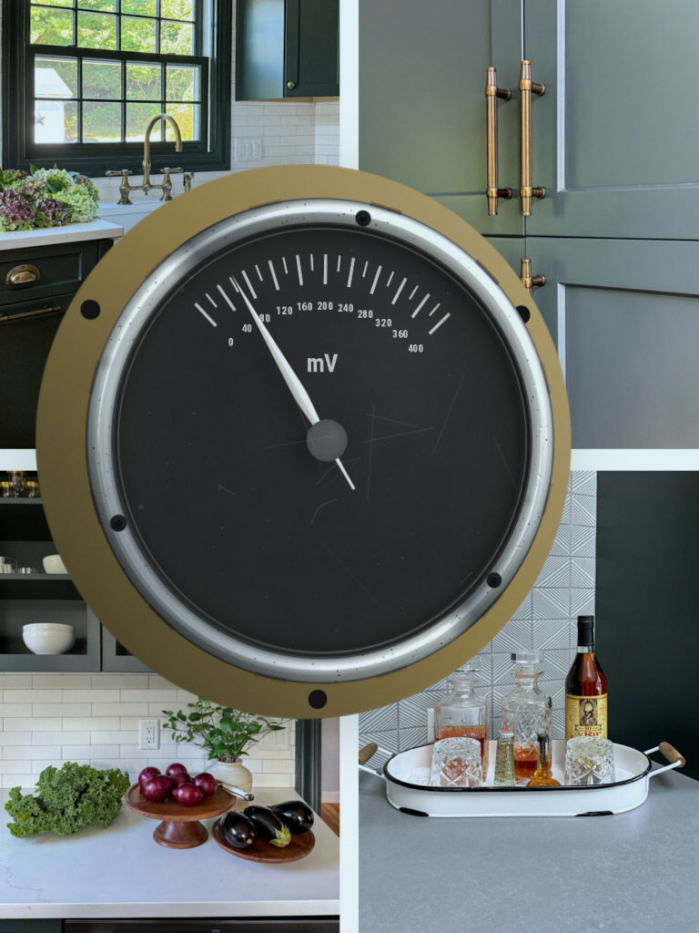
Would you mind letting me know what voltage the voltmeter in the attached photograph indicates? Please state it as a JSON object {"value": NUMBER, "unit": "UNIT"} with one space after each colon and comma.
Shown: {"value": 60, "unit": "mV"}
